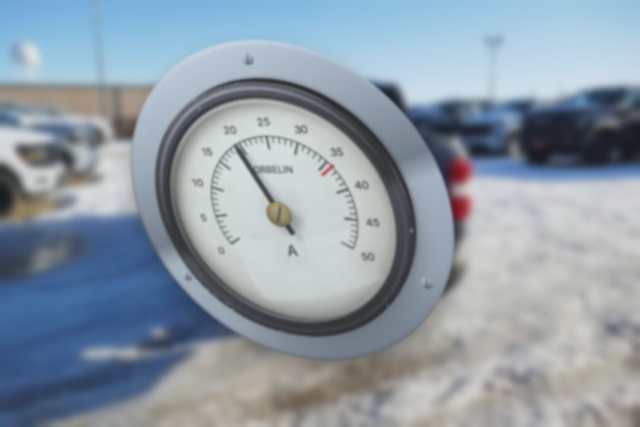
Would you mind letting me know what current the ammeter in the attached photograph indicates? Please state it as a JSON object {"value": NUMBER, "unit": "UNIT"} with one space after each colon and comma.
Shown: {"value": 20, "unit": "A"}
